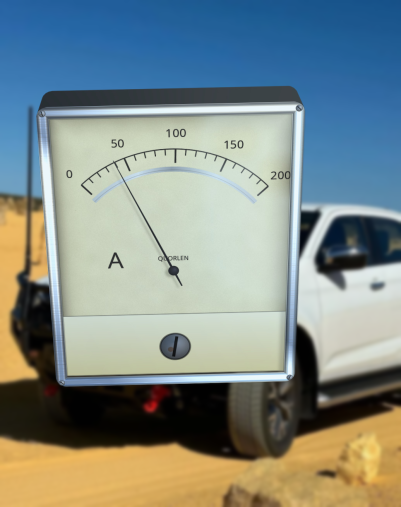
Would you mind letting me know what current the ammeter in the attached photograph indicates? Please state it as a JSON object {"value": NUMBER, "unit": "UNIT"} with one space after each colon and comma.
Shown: {"value": 40, "unit": "A"}
